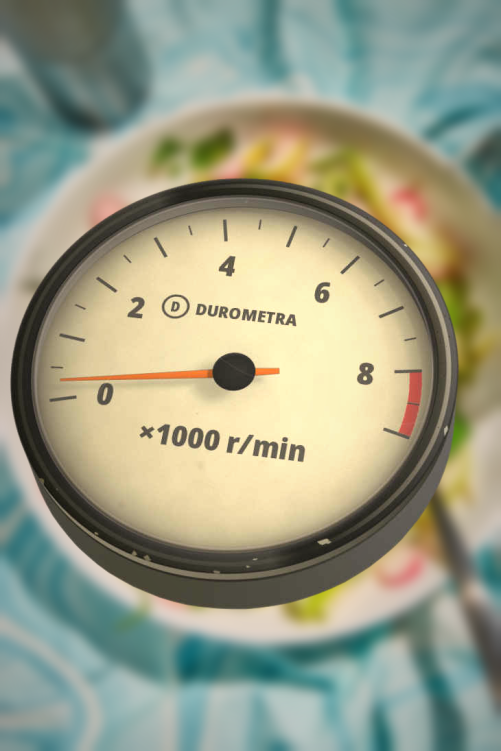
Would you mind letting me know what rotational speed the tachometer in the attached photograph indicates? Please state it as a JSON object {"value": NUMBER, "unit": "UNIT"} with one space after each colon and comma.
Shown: {"value": 250, "unit": "rpm"}
